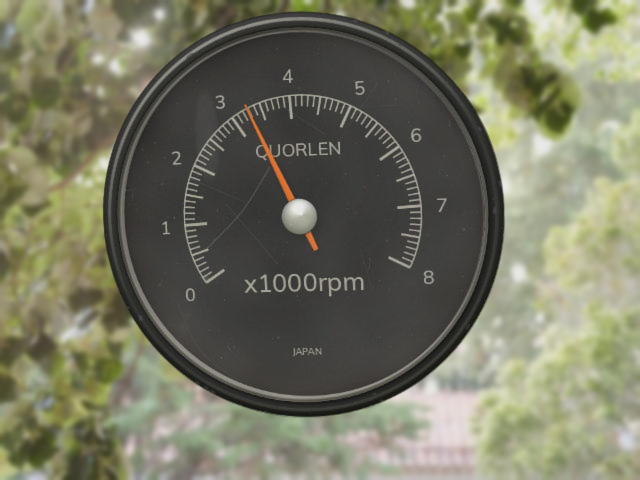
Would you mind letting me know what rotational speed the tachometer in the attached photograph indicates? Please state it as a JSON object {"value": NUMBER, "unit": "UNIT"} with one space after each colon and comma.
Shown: {"value": 3300, "unit": "rpm"}
